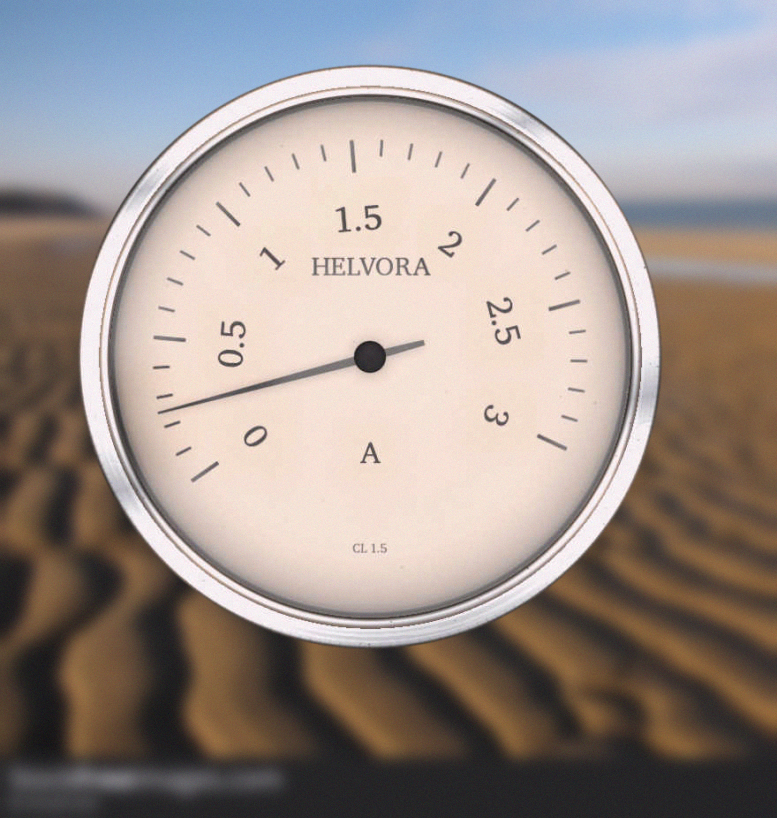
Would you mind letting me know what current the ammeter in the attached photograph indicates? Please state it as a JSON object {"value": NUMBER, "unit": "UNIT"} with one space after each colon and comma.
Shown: {"value": 0.25, "unit": "A"}
